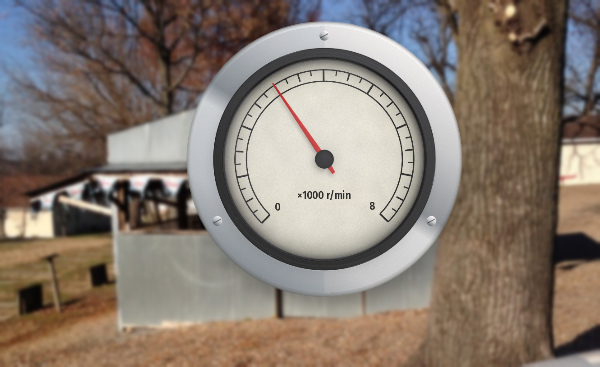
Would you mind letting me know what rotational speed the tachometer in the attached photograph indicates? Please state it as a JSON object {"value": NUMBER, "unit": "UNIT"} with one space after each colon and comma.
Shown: {"value": 3000, "unit": "rpm"}
